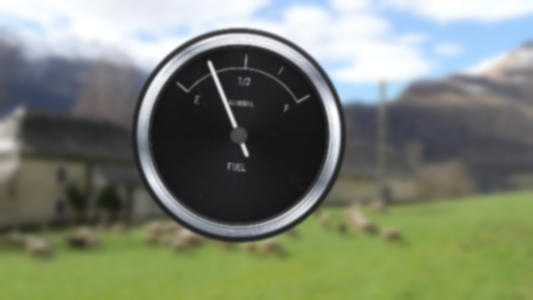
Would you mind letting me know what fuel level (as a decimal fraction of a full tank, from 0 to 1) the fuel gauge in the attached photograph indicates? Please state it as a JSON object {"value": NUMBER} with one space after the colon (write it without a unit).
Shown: {"value": 0.25}
